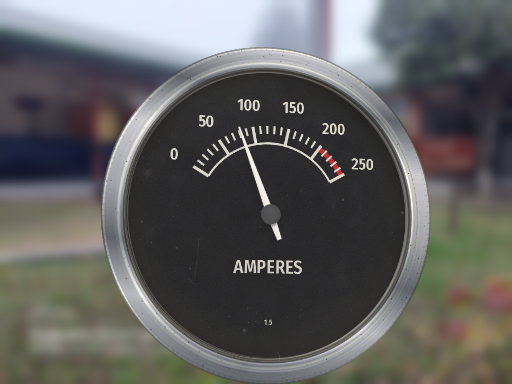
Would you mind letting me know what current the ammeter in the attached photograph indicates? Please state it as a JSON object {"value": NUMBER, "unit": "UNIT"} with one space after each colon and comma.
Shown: {"value": 80, "unit": "A"}
